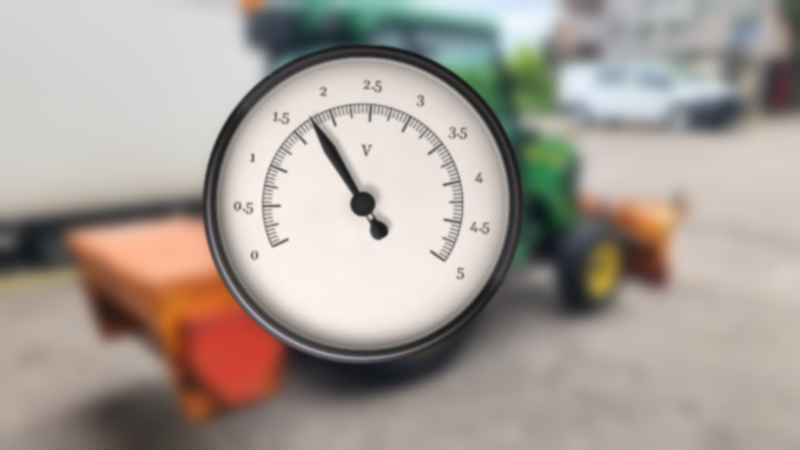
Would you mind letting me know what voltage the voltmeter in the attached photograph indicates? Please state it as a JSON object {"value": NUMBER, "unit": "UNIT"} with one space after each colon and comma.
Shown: {"value": 1.75, "unit": "V"}
